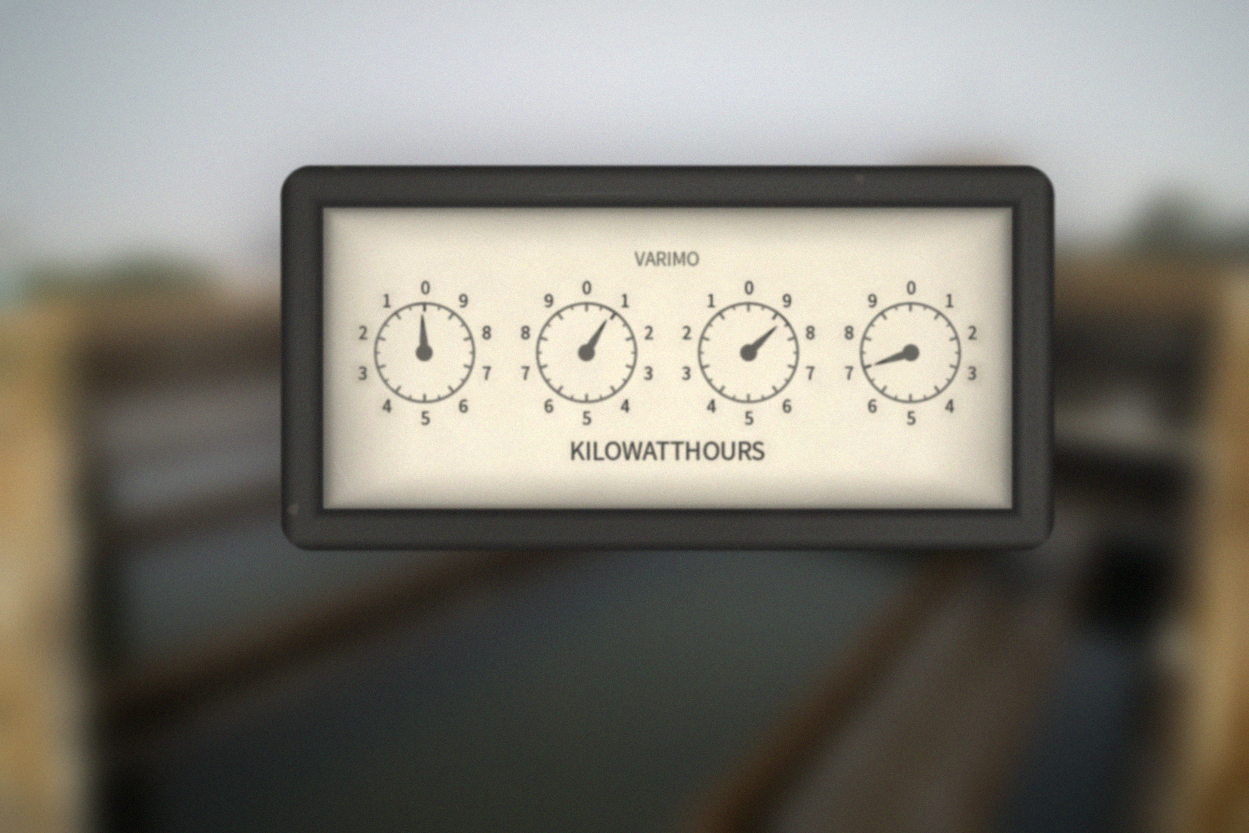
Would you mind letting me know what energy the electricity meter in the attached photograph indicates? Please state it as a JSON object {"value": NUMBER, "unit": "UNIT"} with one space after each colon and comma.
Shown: {"value": 87, "unit": "kWh"}
